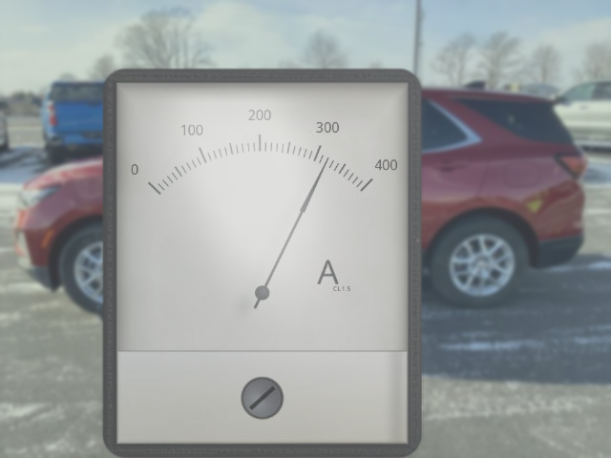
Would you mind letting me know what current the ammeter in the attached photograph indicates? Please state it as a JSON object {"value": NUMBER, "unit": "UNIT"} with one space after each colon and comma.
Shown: {"value": 320, "unit": "A"}
